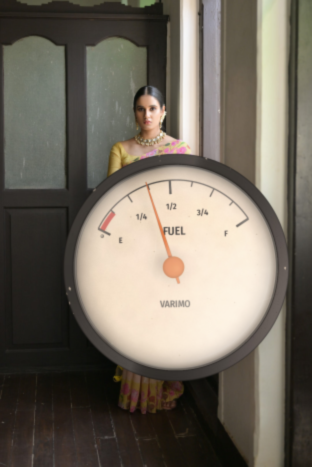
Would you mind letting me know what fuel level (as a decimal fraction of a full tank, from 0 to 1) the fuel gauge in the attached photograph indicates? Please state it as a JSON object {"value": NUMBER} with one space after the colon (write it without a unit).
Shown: {"value": 0.375}
